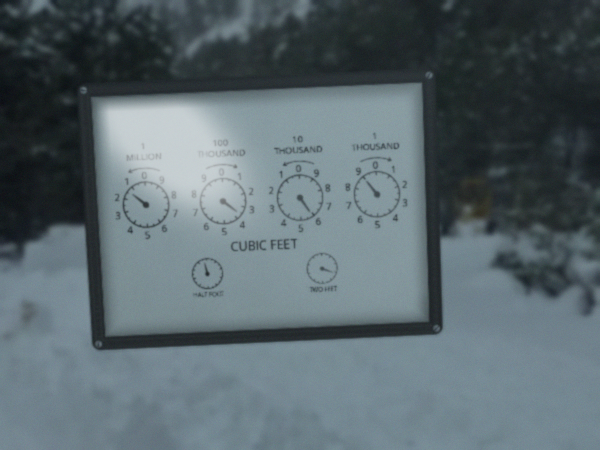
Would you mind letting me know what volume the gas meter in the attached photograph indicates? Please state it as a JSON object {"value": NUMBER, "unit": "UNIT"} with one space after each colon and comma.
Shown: {"value": 135900, "unit": "ft³"}
